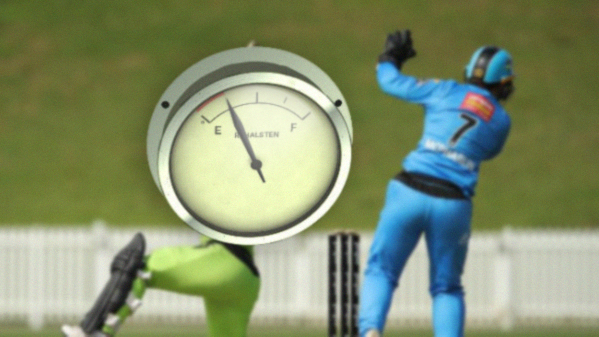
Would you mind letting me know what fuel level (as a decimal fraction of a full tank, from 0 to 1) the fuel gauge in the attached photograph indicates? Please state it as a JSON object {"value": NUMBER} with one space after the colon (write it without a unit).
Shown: {"value": 0.25}
